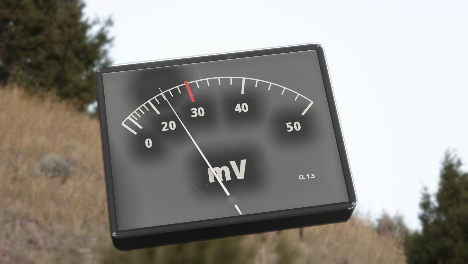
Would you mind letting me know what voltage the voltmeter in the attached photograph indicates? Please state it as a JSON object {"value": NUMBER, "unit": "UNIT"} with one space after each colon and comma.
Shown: {"value": 24, "unit": "mV"}
